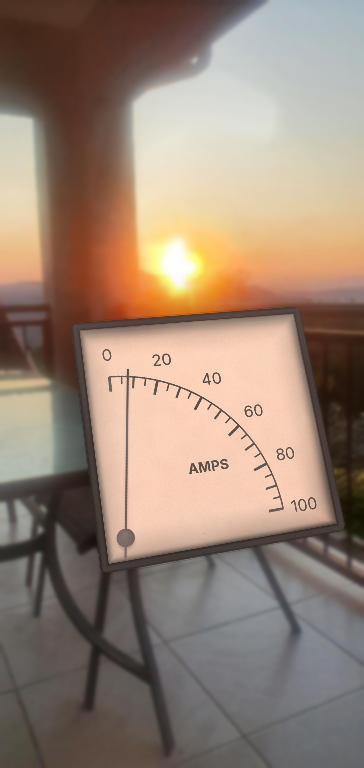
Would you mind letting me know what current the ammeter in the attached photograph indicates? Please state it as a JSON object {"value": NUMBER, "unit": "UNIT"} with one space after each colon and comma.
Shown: {"value": 7.5, "unit": "A"}
